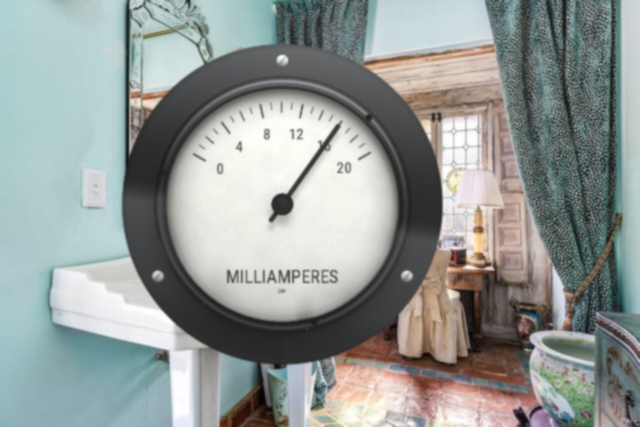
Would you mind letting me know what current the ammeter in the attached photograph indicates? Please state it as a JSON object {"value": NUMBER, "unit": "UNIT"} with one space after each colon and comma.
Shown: {"value": 16, "unit": "mA"}
